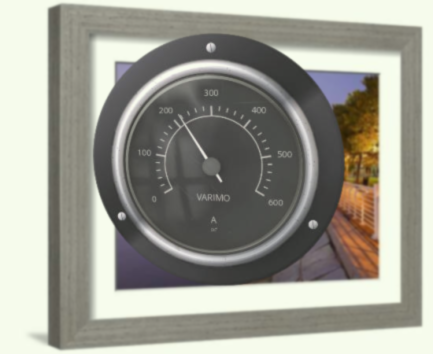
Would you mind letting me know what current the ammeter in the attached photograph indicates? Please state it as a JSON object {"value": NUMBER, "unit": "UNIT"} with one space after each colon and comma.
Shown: {"value": 220, "unit": "A"}
